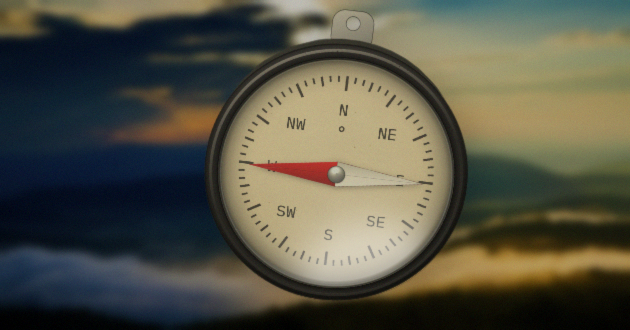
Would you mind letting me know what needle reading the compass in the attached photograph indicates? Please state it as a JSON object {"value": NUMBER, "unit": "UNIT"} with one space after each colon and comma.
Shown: {"value": 270, "unit": "°"}
